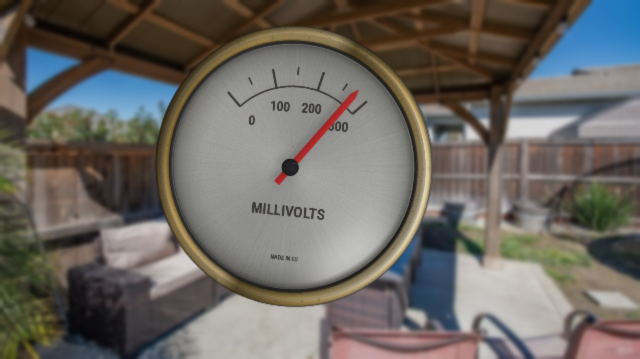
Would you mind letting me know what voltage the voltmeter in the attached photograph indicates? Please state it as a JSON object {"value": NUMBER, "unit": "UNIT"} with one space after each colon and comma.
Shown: {"value": 275, "unit": "mV"}
